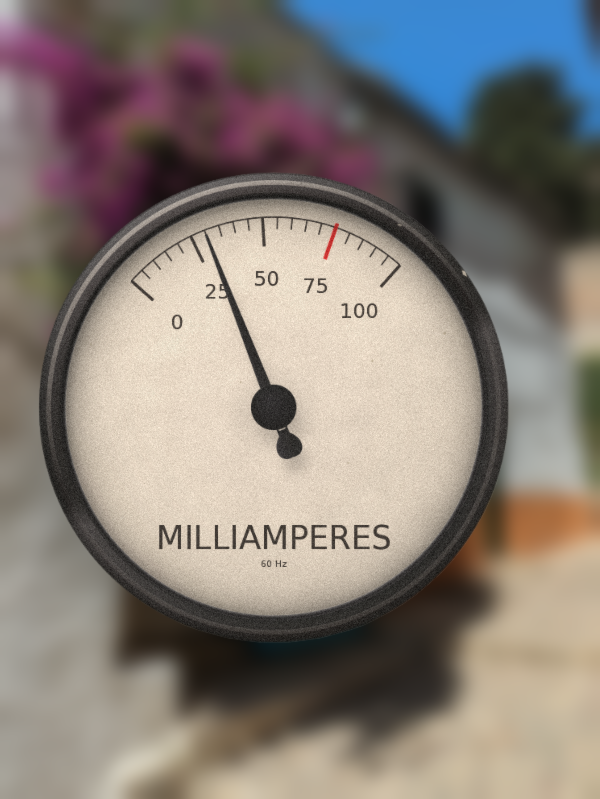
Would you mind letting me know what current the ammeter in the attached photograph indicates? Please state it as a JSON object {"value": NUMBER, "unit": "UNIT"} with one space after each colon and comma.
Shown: {"value": 30, "unit": "mA"}
